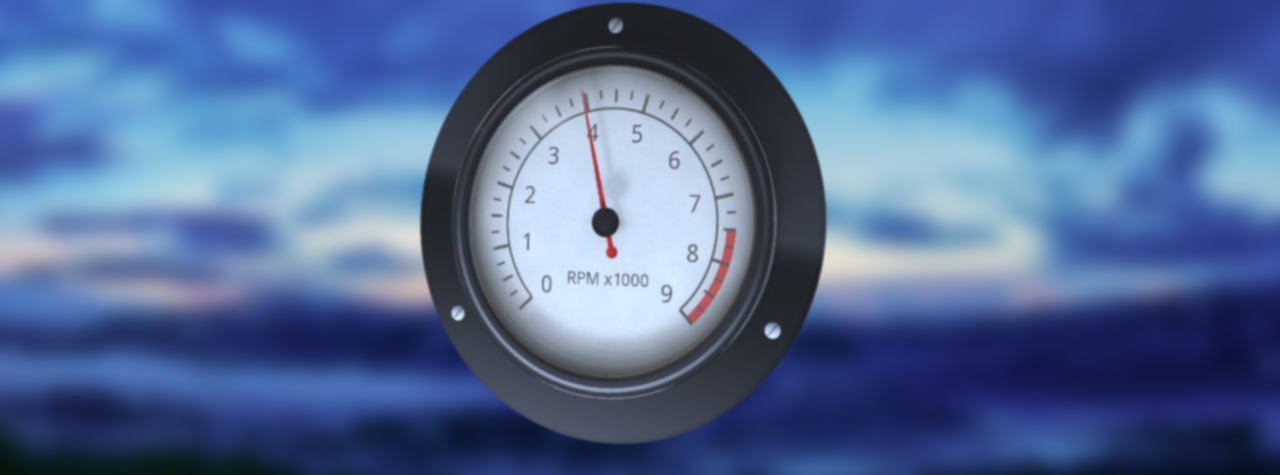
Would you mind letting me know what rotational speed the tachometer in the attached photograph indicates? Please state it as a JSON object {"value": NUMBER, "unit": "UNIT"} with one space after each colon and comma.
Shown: {"value": 4000, "unit": "rpm"}
